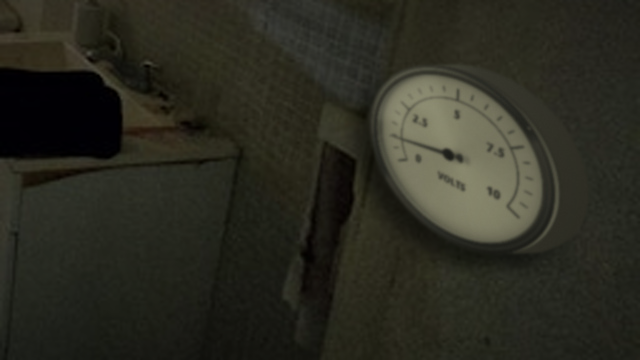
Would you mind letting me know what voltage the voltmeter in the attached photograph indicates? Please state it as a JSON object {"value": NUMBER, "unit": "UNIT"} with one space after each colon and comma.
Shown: {"value": 1, "unit": "V"}
